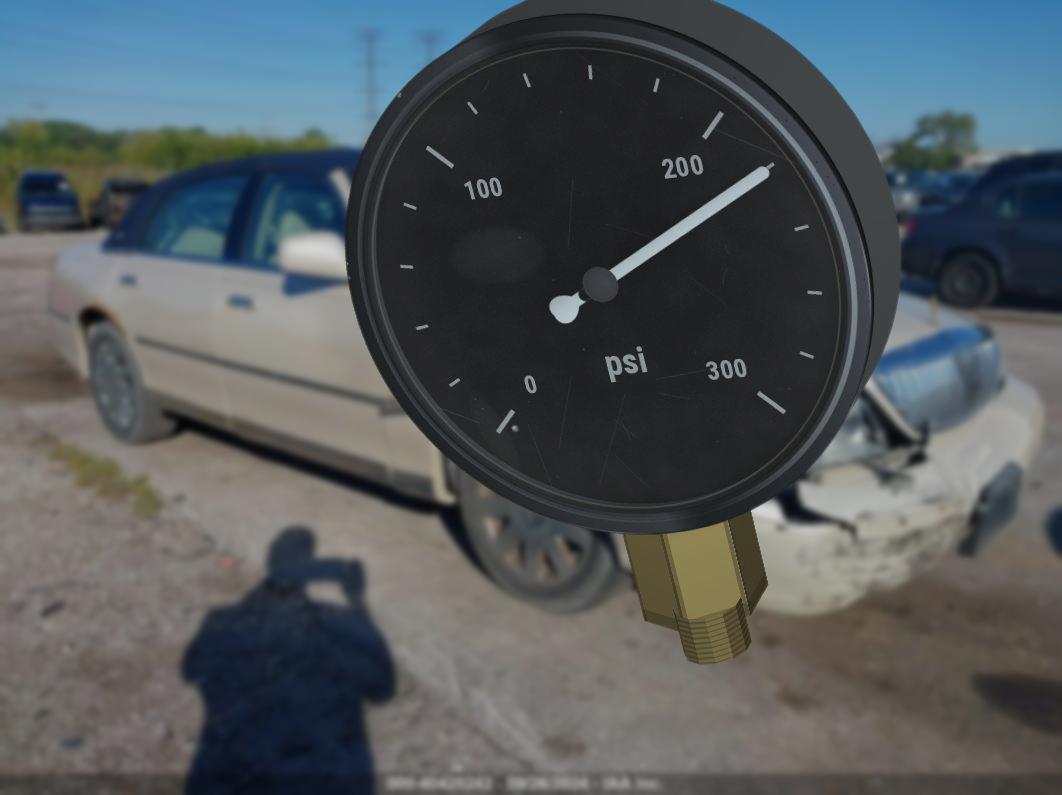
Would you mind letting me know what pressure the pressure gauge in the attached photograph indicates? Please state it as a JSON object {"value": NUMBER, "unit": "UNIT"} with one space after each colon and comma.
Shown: {"value": 220, "unit": "psi"}
